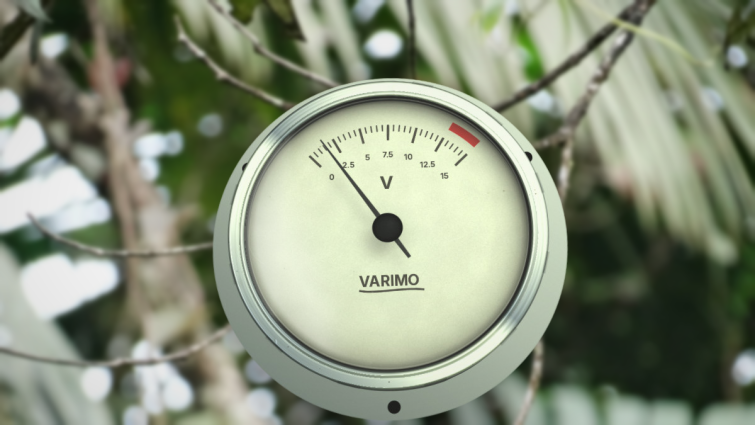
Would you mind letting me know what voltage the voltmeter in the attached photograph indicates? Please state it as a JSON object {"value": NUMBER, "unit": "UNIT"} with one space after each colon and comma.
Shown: {"value": 1.5, "unit": "V"}
